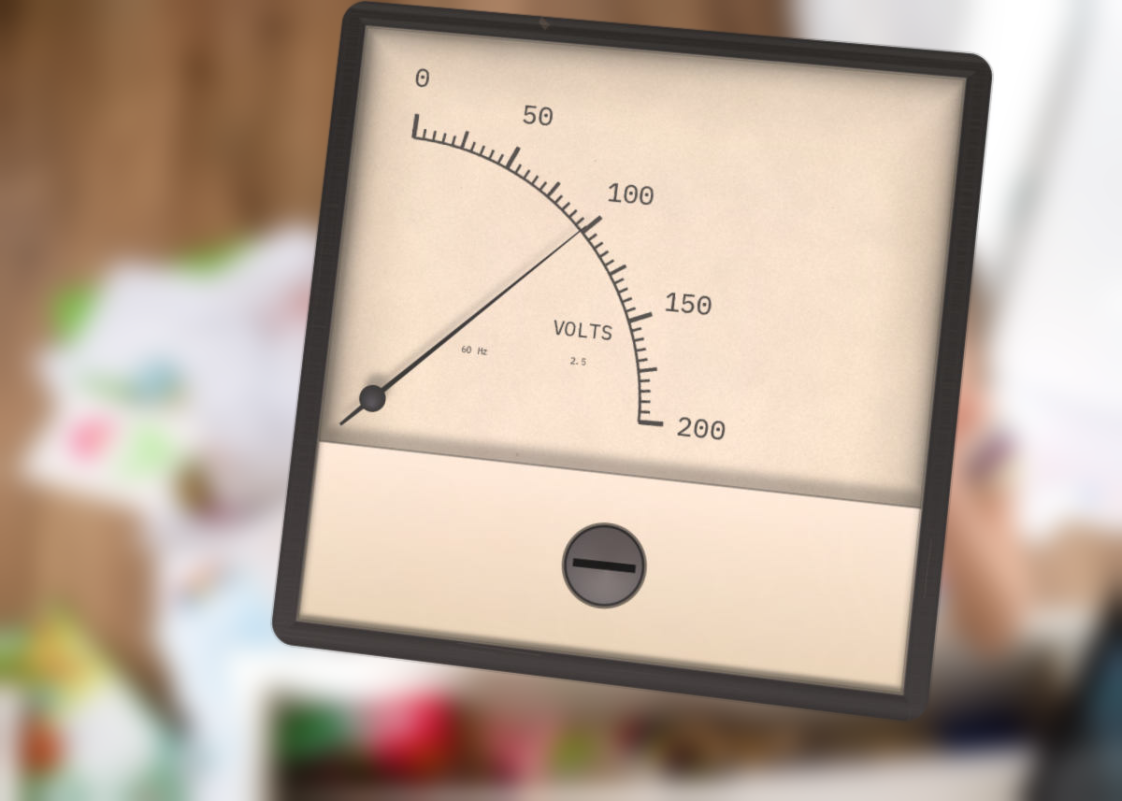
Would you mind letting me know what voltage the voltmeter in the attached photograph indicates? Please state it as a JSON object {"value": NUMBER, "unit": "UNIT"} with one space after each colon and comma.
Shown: {"value": 100, "unit": "V"}
